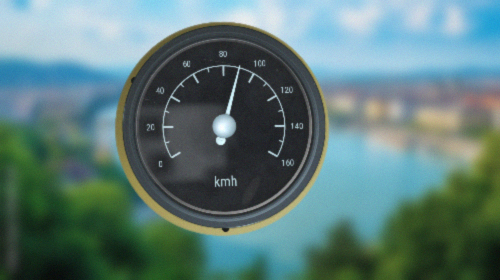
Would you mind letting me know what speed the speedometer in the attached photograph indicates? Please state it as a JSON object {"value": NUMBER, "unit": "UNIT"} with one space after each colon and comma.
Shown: {"value": 90, "unit": "km/h"}
